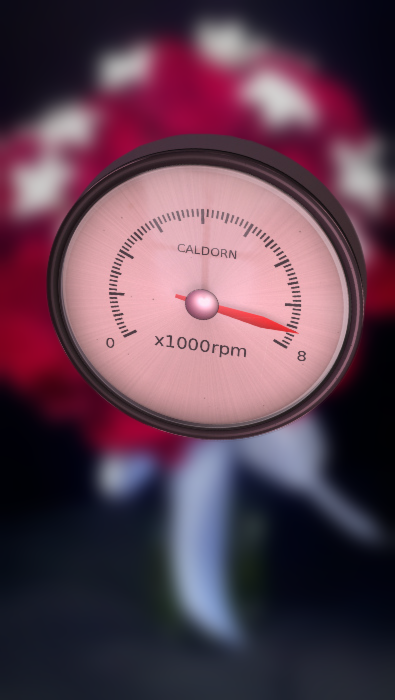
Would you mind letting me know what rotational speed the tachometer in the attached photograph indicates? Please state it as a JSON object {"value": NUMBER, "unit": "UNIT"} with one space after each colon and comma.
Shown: {"value": 7500, "unit": "rpm"}
